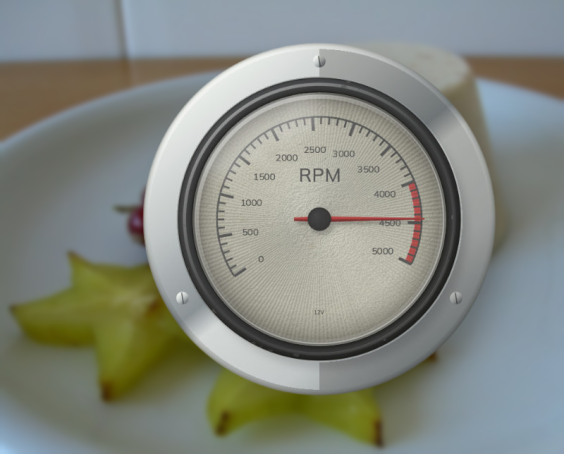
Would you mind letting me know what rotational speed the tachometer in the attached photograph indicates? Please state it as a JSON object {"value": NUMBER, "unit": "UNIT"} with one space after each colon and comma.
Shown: {"value": 4450, "unit": "rpm"}
